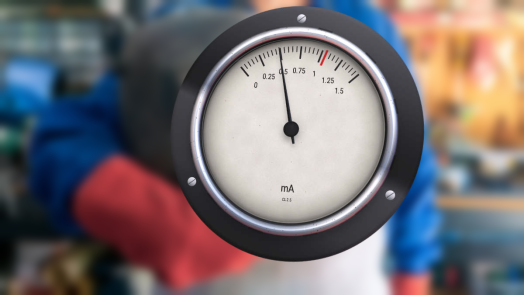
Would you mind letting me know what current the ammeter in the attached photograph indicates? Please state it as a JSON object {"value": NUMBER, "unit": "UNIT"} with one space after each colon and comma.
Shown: {"value": 0.5, "unit": "mA"}
